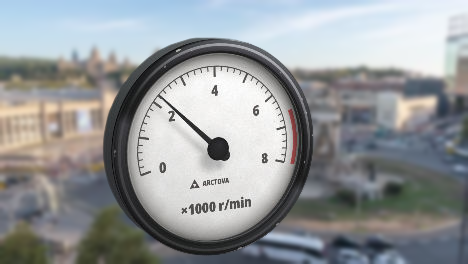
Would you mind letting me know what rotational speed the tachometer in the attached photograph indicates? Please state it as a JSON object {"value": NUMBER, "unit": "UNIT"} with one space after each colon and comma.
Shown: {"value": 2200, "unit": "rpm"}
